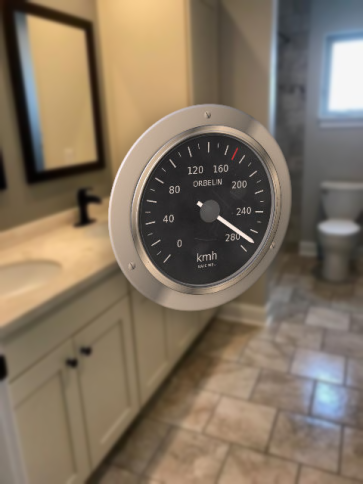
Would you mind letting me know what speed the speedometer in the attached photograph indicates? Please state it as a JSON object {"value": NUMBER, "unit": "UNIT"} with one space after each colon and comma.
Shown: {"value": 270, "unit": "km/h"}
